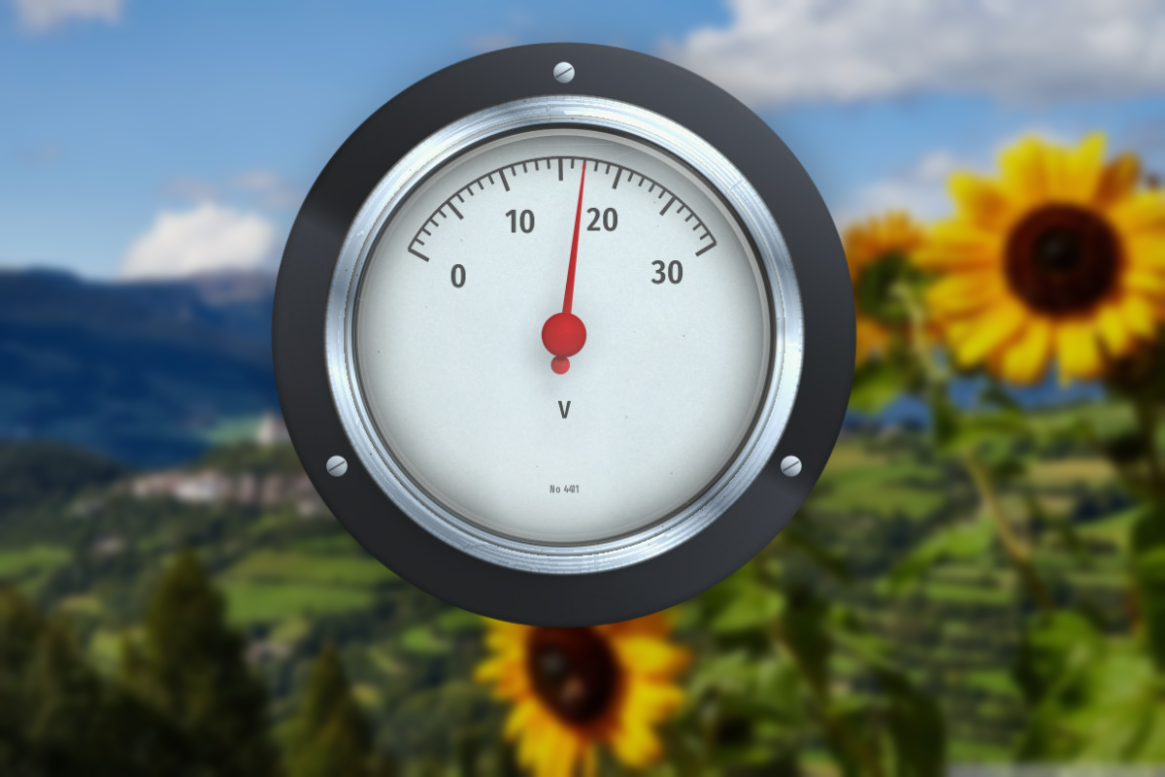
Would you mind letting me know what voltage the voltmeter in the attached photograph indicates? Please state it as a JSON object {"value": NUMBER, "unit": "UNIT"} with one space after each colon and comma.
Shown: {"value": 17, "unit": "V"}
